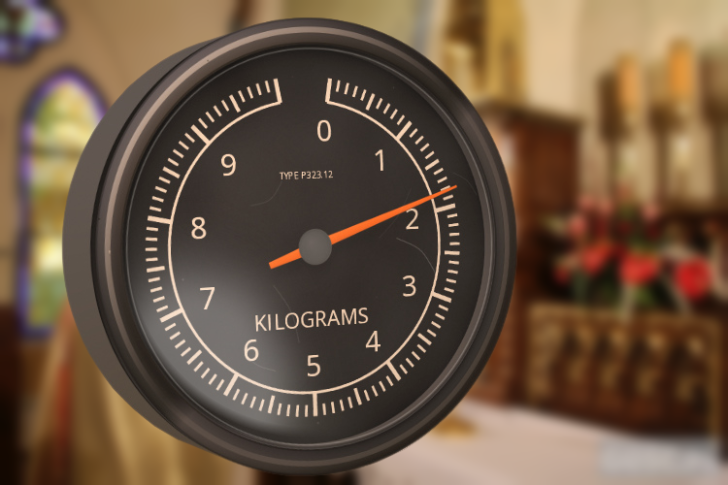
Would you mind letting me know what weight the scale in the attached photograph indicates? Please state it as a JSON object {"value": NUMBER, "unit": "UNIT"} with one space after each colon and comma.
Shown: {"value": 1.8, "unit": "kg"}
